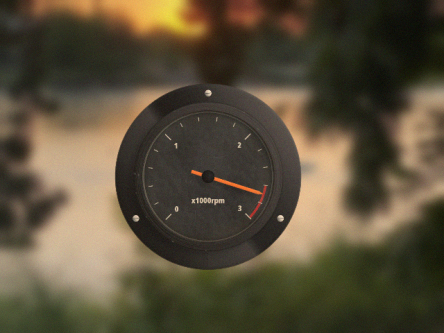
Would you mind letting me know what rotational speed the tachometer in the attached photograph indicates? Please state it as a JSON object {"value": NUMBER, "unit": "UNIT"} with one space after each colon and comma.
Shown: {"value": 2700, "unit": "rpm"}
